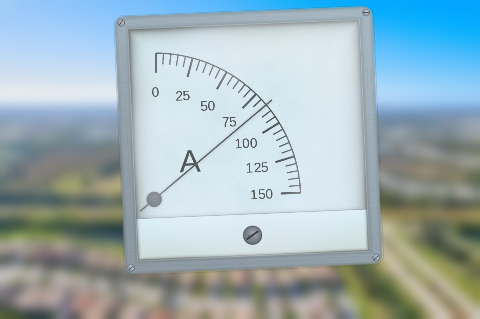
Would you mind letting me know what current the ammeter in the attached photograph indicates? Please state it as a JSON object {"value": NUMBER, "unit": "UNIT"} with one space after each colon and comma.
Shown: {"value": 85, "unit": "A"}
